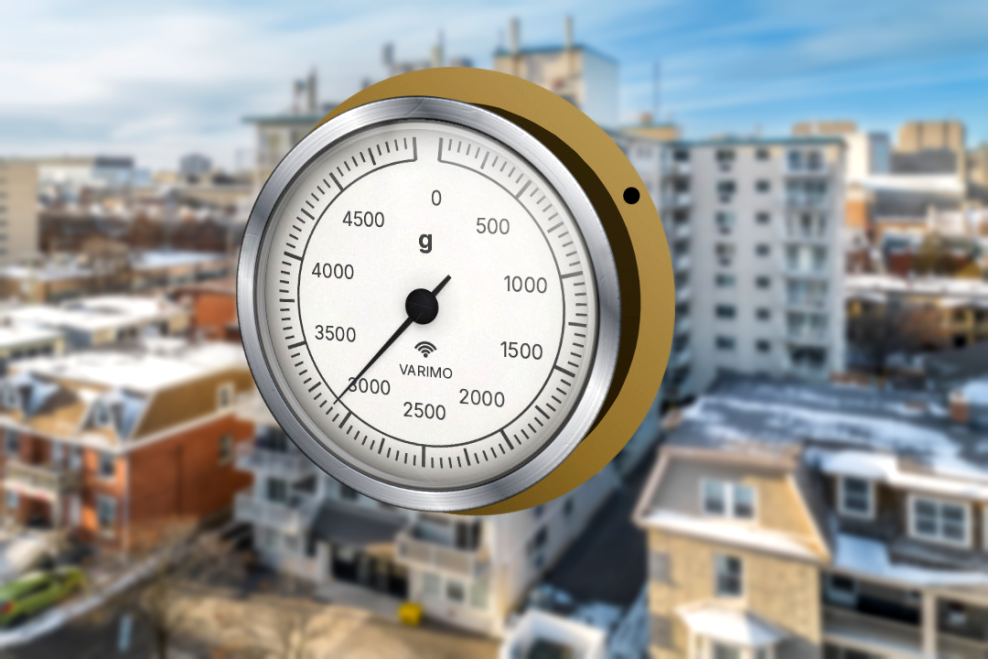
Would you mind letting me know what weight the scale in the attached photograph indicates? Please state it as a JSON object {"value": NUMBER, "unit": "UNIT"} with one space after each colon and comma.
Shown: {"value": 3100, "unit": "g"}
